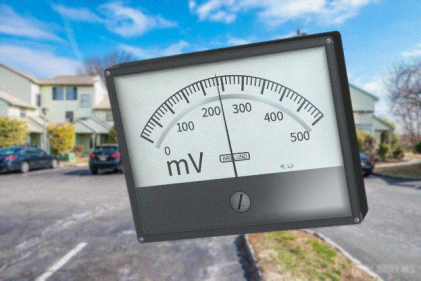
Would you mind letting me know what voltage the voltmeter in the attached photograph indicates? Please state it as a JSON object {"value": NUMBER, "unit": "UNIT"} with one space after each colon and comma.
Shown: {"value": 240, "unit": "mV"}
